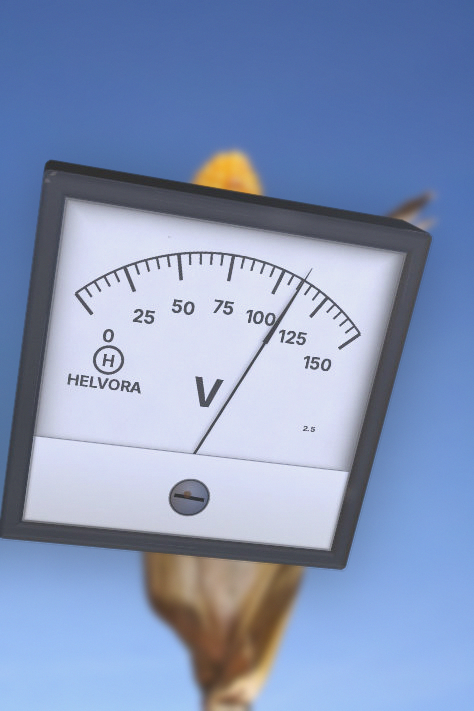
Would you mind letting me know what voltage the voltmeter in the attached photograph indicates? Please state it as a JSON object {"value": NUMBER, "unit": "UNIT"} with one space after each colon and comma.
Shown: {"value": 110, "unit": "V"}
